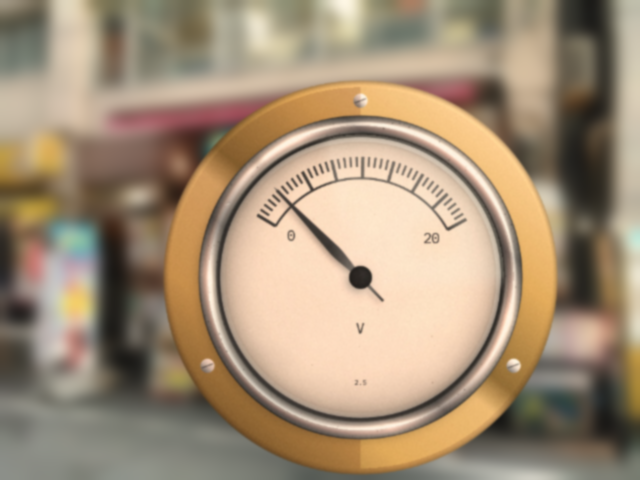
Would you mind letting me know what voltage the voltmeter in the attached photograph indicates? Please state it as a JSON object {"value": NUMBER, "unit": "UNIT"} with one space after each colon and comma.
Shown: {"value": 2.5, "unit": "V"}
